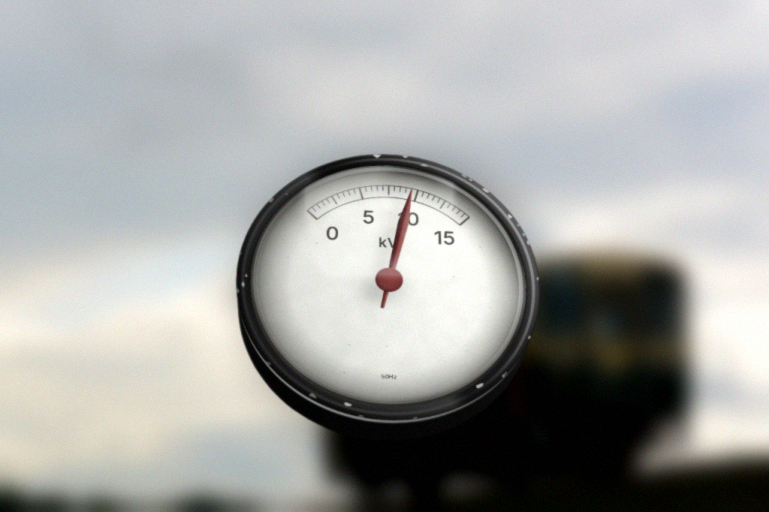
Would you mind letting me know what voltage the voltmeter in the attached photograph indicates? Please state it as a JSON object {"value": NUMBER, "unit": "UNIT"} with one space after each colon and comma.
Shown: {"value": 9.5, "unit": "kV"}
